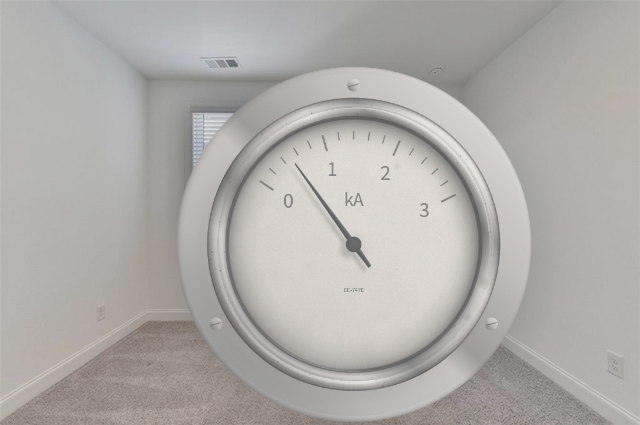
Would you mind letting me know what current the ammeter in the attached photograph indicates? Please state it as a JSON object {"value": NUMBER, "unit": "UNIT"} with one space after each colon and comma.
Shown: {"value": 0.5, "unit": "kA"}
